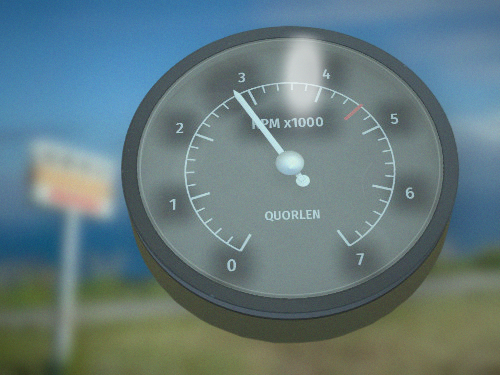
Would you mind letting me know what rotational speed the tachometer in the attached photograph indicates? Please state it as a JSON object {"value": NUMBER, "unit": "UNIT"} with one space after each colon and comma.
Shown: {"value": 2800, "unit": "rpm"}
